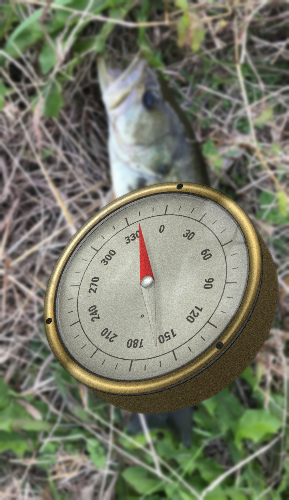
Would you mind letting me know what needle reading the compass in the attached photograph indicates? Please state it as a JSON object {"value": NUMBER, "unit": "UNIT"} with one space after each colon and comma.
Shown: {"value": 340, "unit": "°"}
